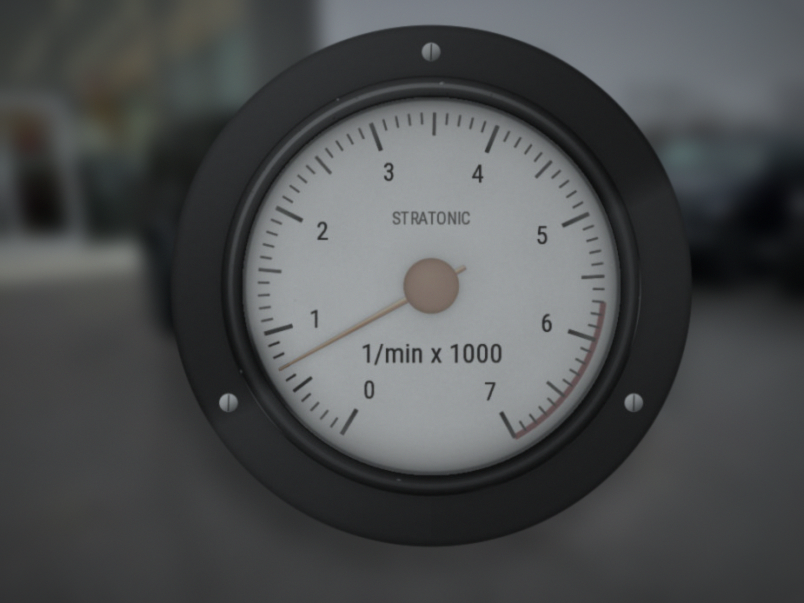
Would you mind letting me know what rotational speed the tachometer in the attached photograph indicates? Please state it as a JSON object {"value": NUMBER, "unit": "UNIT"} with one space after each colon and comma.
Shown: {"value": 700, "unit": "rpm"}
